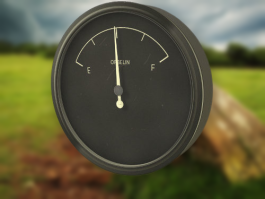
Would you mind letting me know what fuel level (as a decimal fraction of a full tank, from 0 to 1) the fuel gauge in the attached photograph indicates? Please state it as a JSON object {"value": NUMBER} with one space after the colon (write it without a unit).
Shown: {"value": 0.5}
